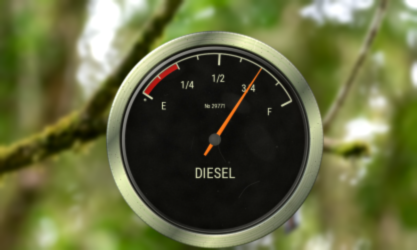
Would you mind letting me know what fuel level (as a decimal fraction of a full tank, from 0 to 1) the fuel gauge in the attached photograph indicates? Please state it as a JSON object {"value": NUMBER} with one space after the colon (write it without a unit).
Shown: {"value": 0.75}
